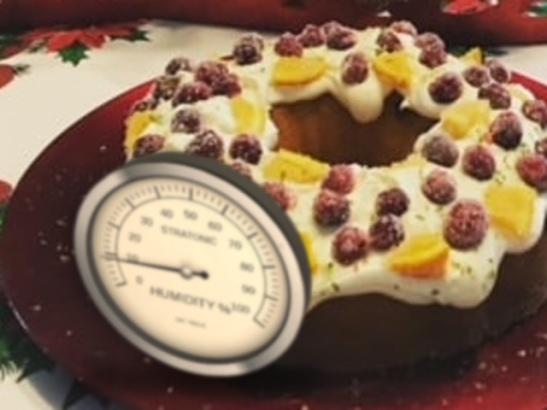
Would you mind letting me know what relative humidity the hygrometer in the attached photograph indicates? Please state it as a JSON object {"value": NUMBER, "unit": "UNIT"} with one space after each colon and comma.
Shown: {"value": 10, "unit": "%"}
